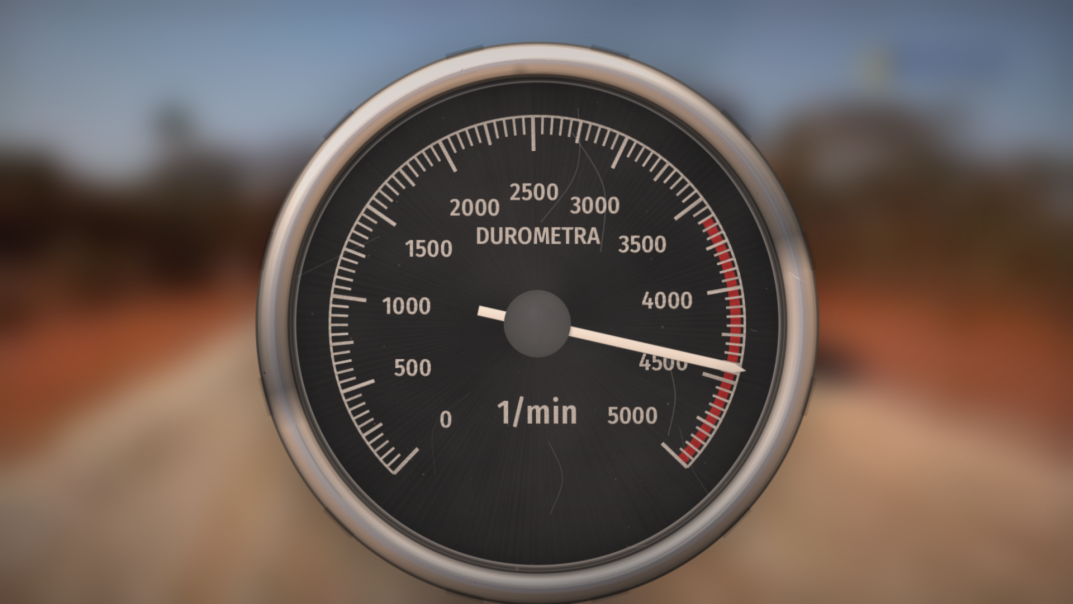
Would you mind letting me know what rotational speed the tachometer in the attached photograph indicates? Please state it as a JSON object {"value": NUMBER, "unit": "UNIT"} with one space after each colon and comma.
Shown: {"value": 4425, "unit": "rpm"}
